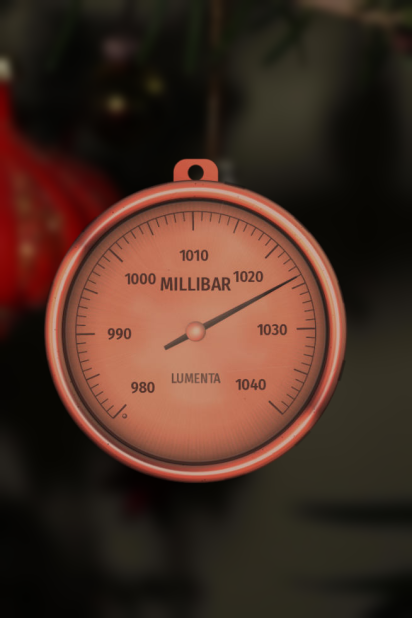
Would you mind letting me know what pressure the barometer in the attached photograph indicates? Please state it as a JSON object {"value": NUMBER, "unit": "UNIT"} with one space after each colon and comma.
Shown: {"value": 1024, "unit": "mbar"}
